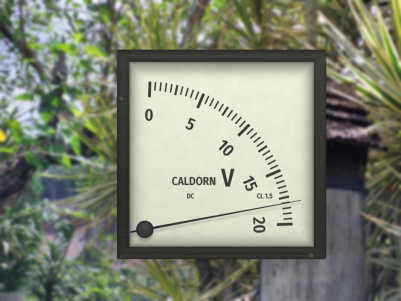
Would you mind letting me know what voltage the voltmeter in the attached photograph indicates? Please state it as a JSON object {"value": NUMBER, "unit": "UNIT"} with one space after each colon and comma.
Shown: {"value": 18, "unit": "V"}
